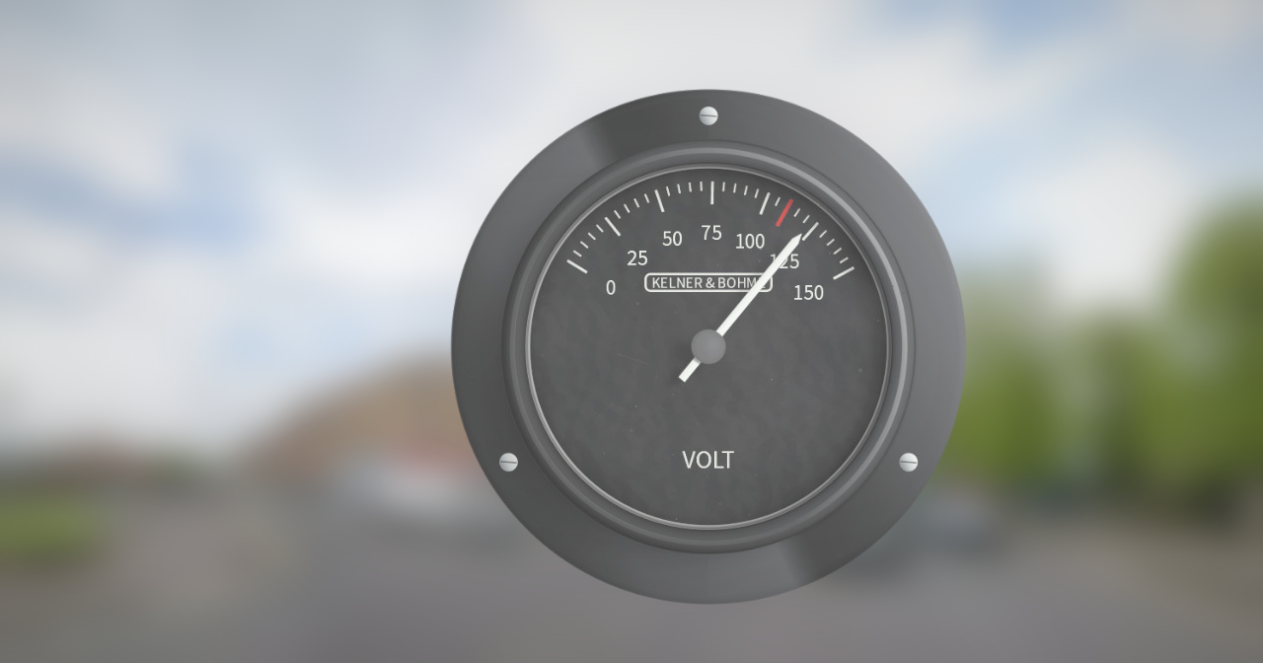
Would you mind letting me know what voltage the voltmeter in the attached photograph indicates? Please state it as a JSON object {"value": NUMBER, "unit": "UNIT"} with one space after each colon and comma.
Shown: {"value": 122.5, "unit": "V"}
